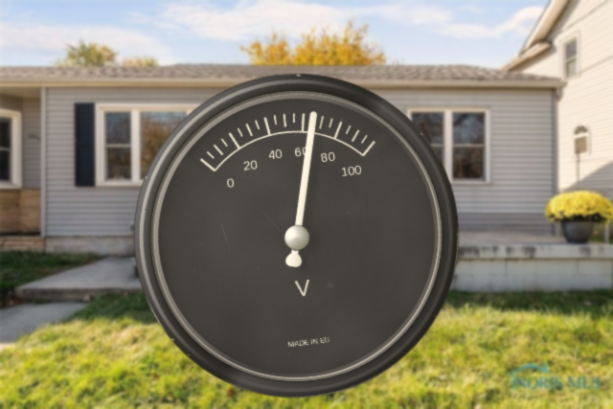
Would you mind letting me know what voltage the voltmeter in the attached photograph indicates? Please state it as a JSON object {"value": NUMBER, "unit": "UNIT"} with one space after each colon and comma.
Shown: {"value": 65, "unit": "V"}
